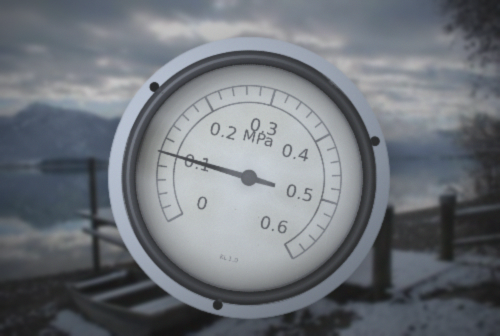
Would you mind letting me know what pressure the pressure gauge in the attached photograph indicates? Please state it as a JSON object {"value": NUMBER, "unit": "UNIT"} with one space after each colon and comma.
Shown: {"value": 0.1, "unit": "MPa"}
